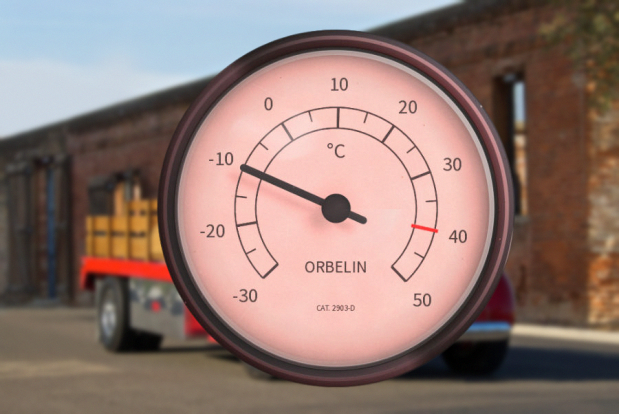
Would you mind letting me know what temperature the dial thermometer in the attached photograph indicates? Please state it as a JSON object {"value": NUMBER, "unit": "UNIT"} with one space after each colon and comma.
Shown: {"value": -10, "unit": "°C"}
